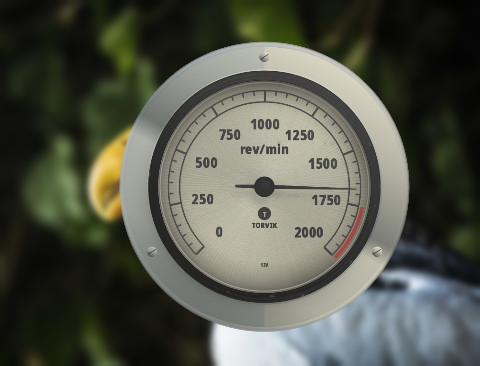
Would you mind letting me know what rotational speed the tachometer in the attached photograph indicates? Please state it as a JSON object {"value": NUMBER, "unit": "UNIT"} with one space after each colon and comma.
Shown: {"value": 1675, "unit": "rpm"}
